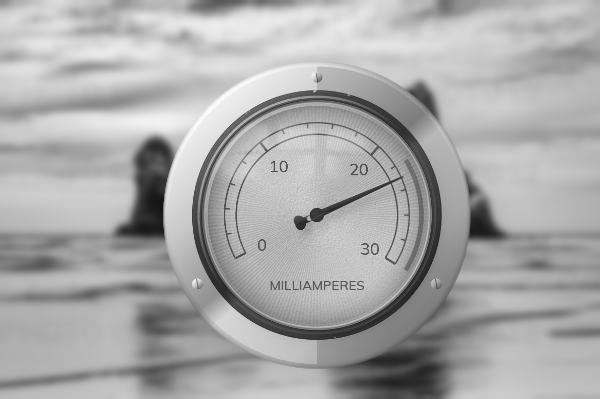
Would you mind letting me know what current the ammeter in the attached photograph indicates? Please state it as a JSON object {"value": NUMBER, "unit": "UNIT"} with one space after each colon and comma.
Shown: {"value": 23, "unit": "mA"}
